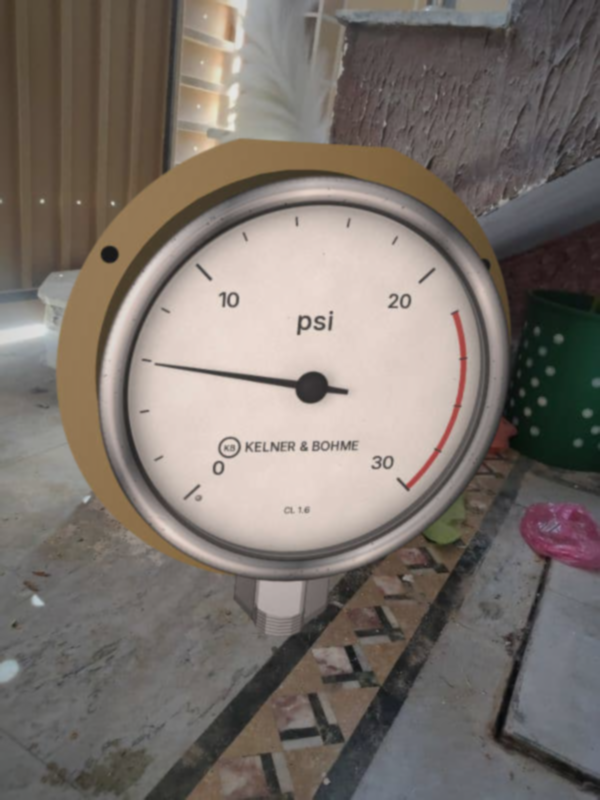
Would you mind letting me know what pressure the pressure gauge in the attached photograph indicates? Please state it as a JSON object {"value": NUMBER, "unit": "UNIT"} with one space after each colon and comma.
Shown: {"value": 6, "unit": "psi"}
